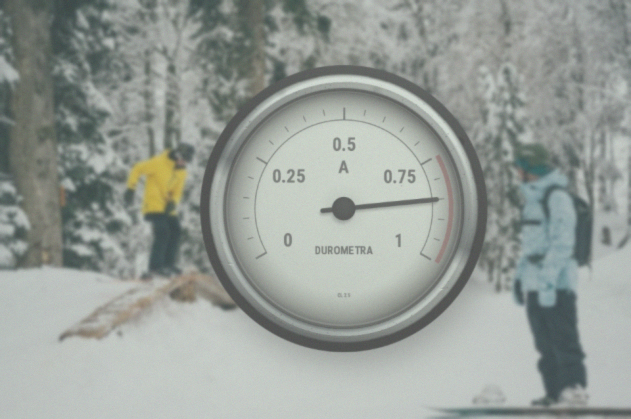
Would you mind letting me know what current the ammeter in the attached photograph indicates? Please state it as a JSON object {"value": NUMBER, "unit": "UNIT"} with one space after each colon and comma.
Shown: {"value": 0.85, "unit": "A"}
